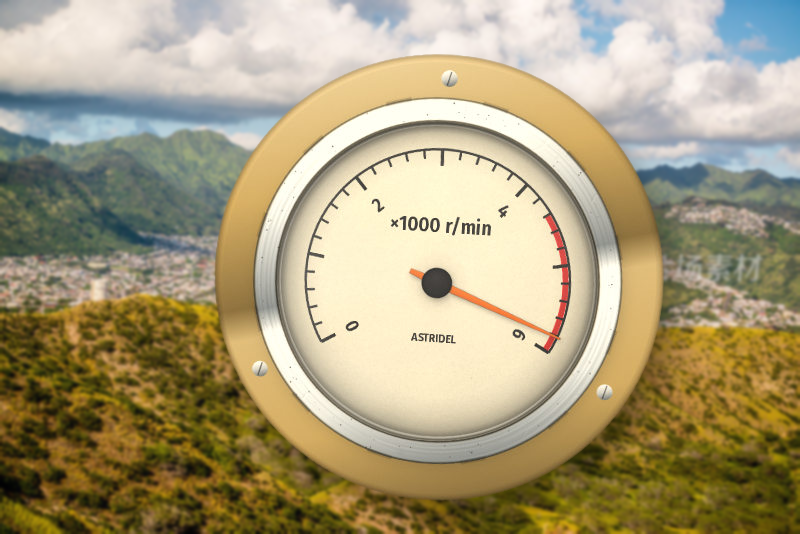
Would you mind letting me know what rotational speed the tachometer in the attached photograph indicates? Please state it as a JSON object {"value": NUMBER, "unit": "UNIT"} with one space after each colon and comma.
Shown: {"value": 5800, "unit": "rpm"}
